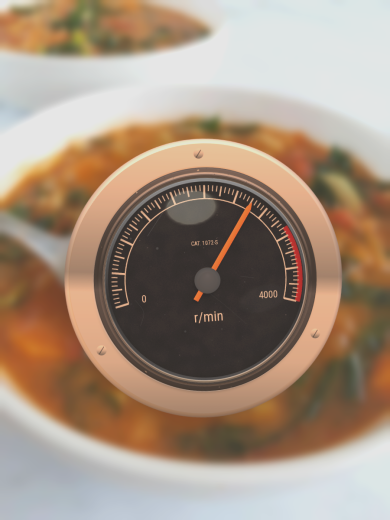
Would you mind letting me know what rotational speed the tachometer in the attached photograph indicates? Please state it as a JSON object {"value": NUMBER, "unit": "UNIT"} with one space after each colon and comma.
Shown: {"value": 2600, "unit": "rpm"}
